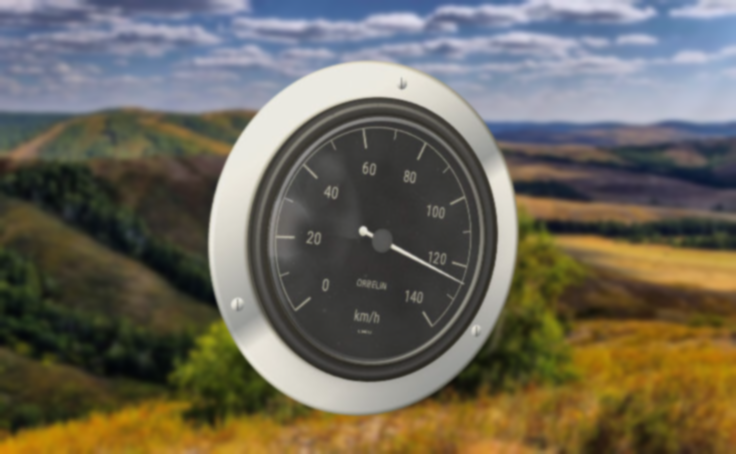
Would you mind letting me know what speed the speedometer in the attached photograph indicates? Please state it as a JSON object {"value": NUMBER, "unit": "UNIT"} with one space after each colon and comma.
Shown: {"value": 125, "unit": "km/h"}
